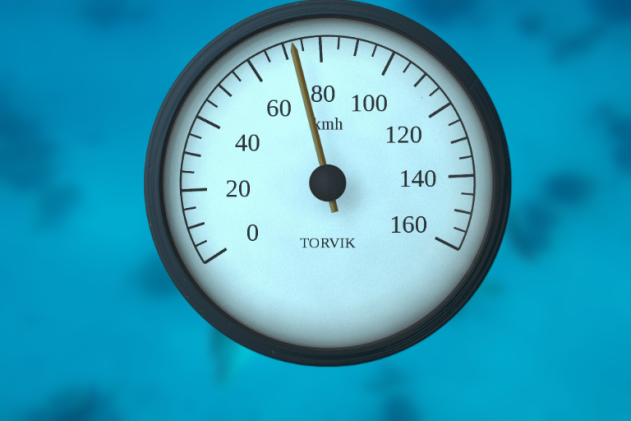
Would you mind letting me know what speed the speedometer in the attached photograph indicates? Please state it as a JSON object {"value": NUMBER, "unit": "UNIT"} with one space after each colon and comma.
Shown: {"value": 72.5, "unit": "km/h"}
